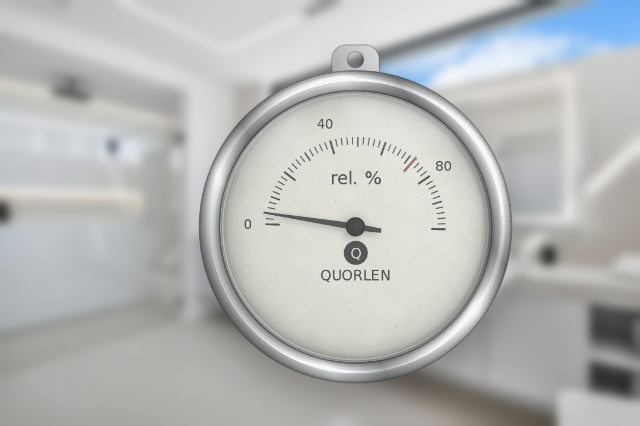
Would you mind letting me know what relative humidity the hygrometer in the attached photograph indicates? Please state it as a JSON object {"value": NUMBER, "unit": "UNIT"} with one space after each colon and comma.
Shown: {"value": 4, "unit": "%"}
